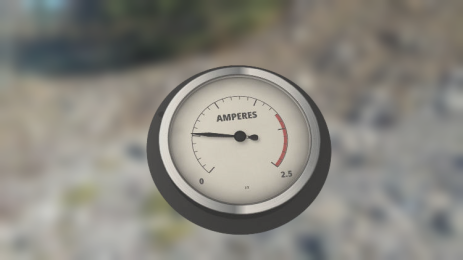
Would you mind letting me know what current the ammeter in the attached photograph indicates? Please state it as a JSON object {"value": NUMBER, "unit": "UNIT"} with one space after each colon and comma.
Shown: {"value": 0.5, "unit": "A"}
